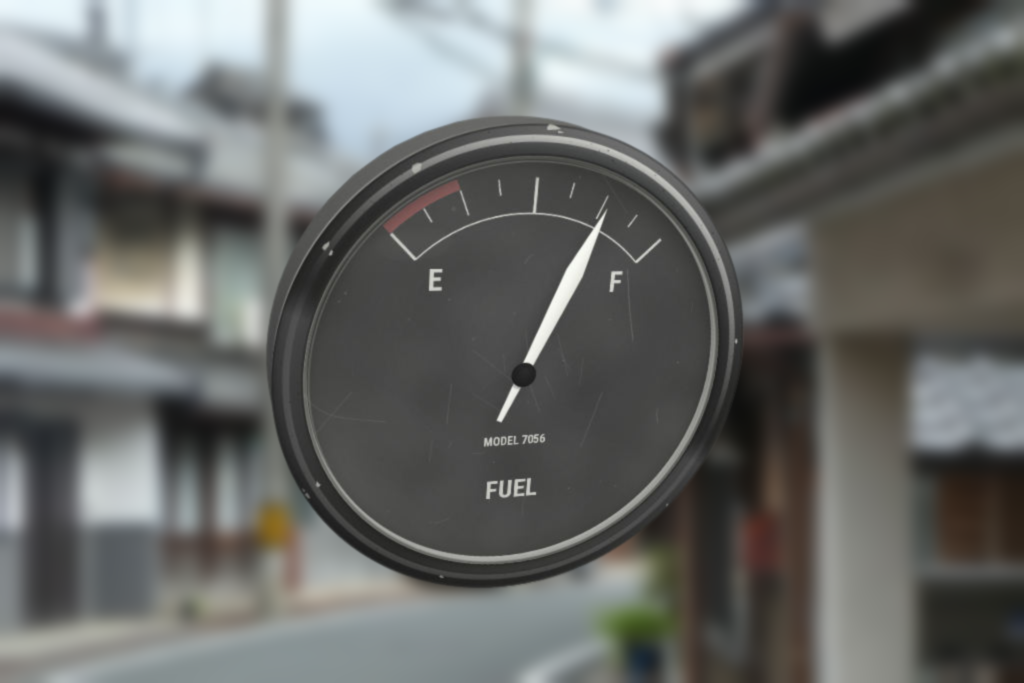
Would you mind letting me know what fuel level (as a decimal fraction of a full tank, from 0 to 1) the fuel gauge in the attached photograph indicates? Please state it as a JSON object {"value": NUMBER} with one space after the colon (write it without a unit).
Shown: {"value": 0.75}
